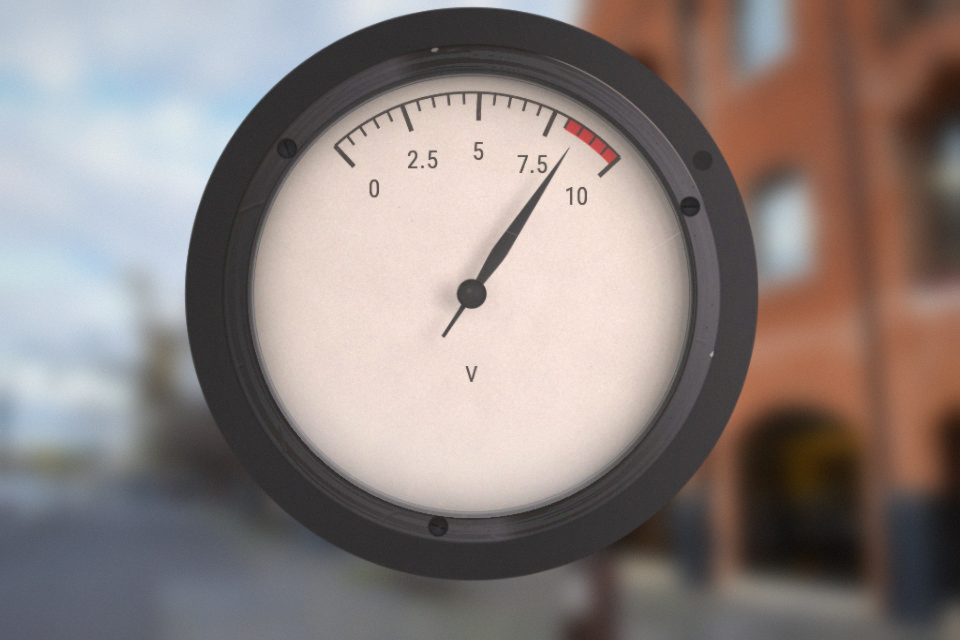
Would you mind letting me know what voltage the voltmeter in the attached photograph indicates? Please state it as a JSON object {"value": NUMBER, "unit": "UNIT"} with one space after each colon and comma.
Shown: {"value": 8.5, "unit": "V"}
